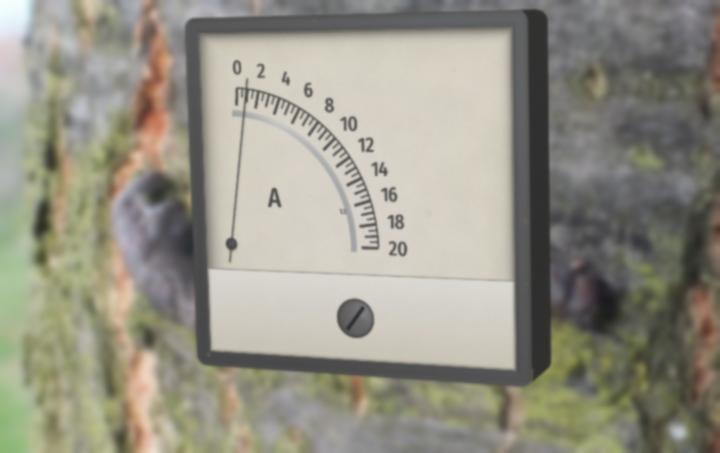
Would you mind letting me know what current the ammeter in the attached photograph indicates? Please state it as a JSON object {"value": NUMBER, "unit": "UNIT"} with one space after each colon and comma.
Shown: {"value": 1, "unit": "A"}
